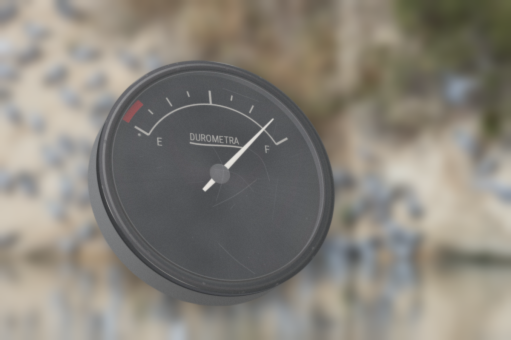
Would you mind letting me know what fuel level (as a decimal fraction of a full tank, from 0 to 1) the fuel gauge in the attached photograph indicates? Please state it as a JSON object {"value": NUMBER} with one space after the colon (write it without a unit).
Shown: {"value": 0.875}
